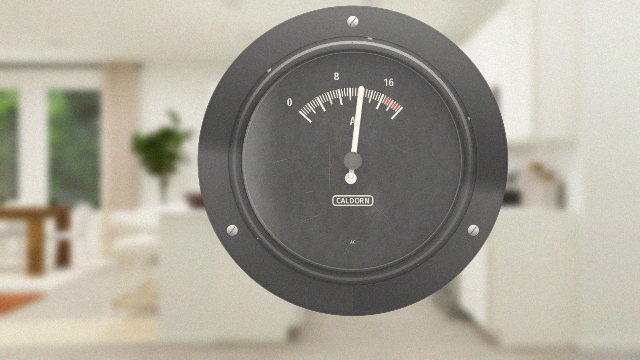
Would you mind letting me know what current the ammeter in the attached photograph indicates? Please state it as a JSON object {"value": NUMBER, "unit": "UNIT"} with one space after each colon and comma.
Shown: {"value": 12, "unit": "A"}
